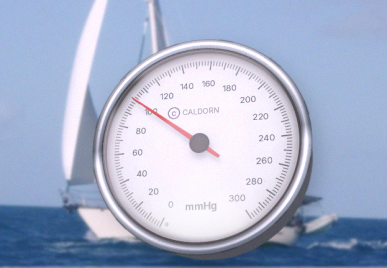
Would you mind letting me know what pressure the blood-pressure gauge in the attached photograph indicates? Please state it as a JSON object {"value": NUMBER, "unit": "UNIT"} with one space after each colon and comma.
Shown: {"value": 100, "unit": "mmHg"}
